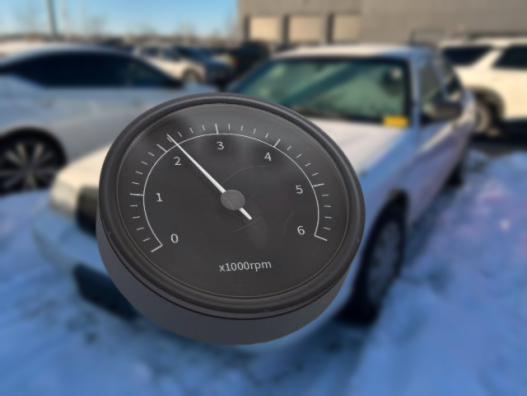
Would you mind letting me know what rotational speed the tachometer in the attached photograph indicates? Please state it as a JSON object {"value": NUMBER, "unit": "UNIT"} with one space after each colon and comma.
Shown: {"value": 2200, "unit": "rpm"}
